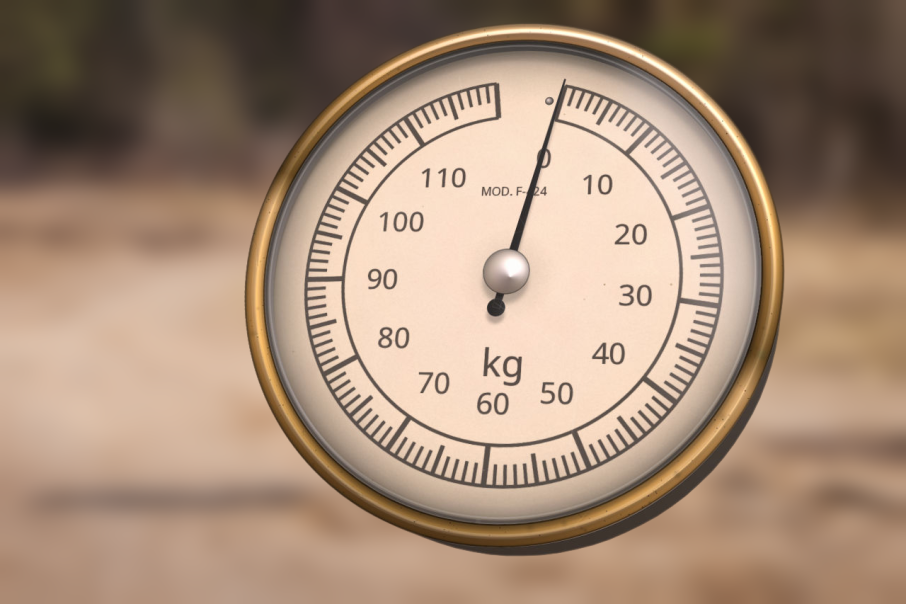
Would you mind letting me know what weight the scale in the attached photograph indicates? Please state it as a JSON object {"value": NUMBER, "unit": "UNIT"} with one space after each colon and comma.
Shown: {"value": 0, "unit": "kg"}
